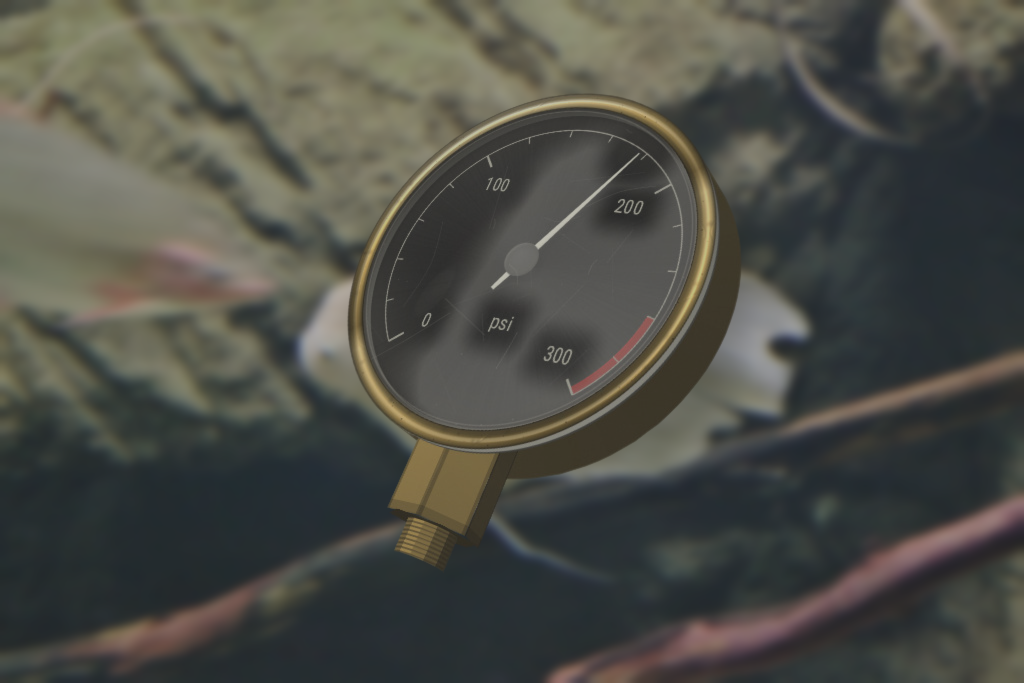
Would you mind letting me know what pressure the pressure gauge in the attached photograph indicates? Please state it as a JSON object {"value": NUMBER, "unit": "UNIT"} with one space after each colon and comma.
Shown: {"value": 180, "unit": "psi"}
